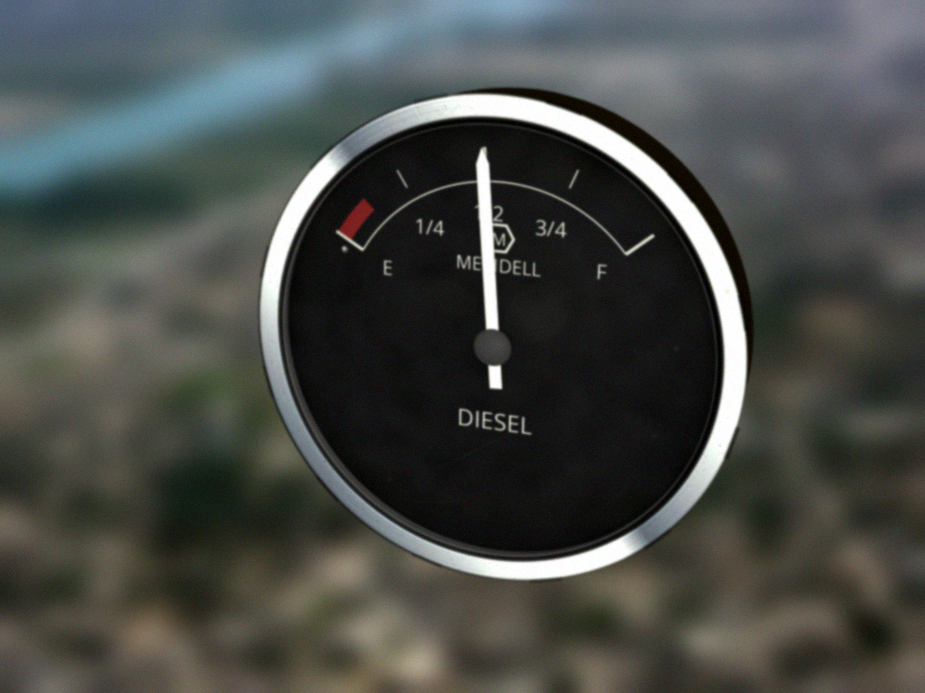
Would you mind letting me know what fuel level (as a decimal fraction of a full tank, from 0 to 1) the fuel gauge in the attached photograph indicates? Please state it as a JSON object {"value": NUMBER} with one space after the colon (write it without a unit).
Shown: {"value": 0.5}
